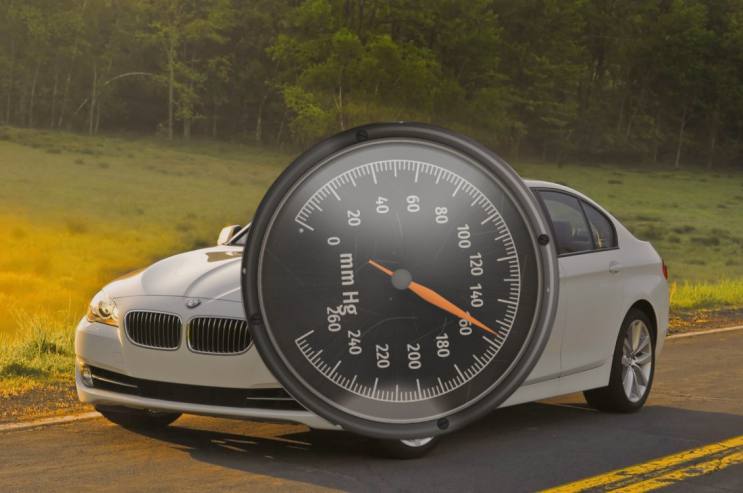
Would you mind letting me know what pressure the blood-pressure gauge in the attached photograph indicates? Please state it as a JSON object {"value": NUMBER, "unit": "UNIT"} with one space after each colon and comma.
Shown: {"value": 156, "unit": "mmHg"}
